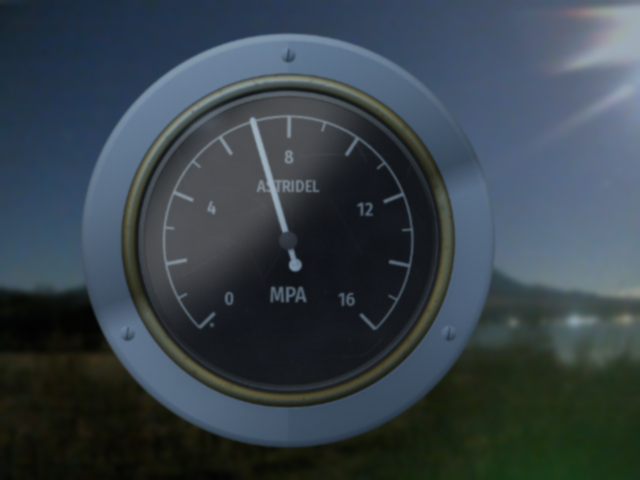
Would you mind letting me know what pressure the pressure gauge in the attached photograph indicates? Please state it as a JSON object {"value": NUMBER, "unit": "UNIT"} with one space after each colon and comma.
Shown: {"value": 7, "unit": "MPa"}
